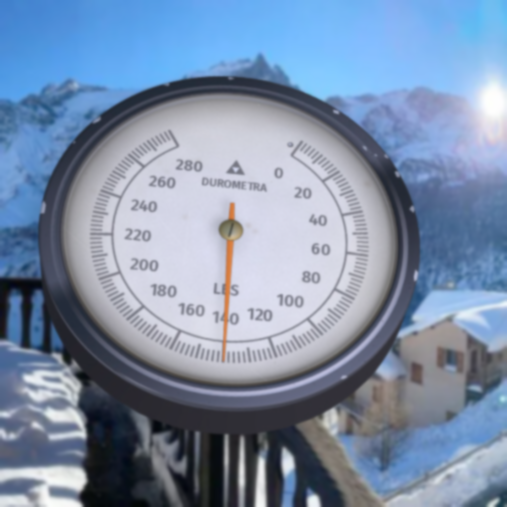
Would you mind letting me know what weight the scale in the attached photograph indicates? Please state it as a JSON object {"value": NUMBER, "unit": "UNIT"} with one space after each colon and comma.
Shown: {"value": 140, "unit": "lb"}
